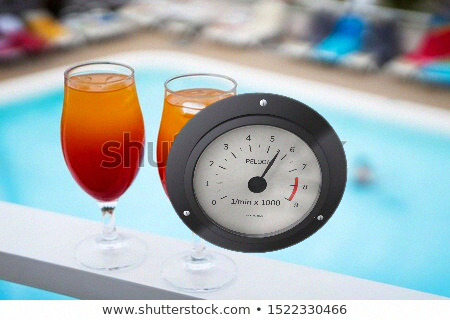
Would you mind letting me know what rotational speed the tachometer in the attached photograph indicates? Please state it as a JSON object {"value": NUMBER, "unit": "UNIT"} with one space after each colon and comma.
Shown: {"value": 5500, "unit": "rpm"}
